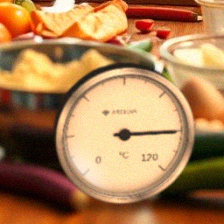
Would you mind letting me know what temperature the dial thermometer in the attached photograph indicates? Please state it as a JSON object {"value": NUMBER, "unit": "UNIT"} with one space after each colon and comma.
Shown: {"value": 100, "unit": "°C"}
